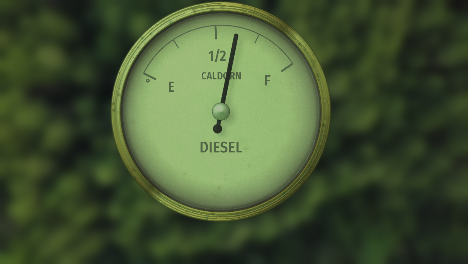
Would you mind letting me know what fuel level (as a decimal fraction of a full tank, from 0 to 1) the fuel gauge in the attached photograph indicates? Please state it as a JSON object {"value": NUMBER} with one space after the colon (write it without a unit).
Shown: {"value": 0.625}
